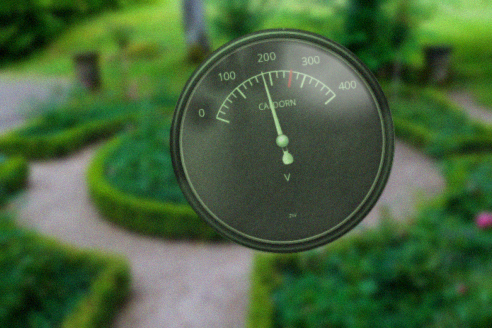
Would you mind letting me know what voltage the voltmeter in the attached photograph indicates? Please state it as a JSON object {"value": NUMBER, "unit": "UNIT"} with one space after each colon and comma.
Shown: {"value": 180, "unit": "V"}
